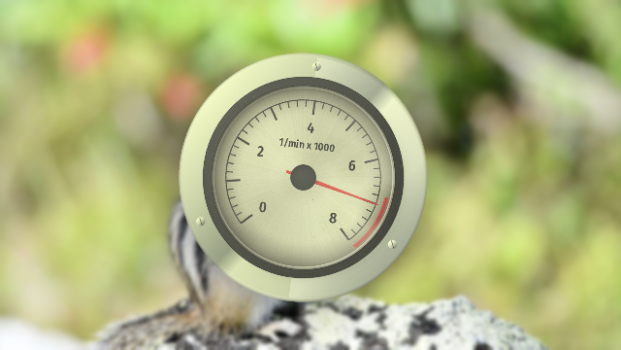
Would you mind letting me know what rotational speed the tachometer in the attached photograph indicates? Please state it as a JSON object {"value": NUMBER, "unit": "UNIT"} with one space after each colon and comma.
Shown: {"value": 7000, "unit": "rpm"}
